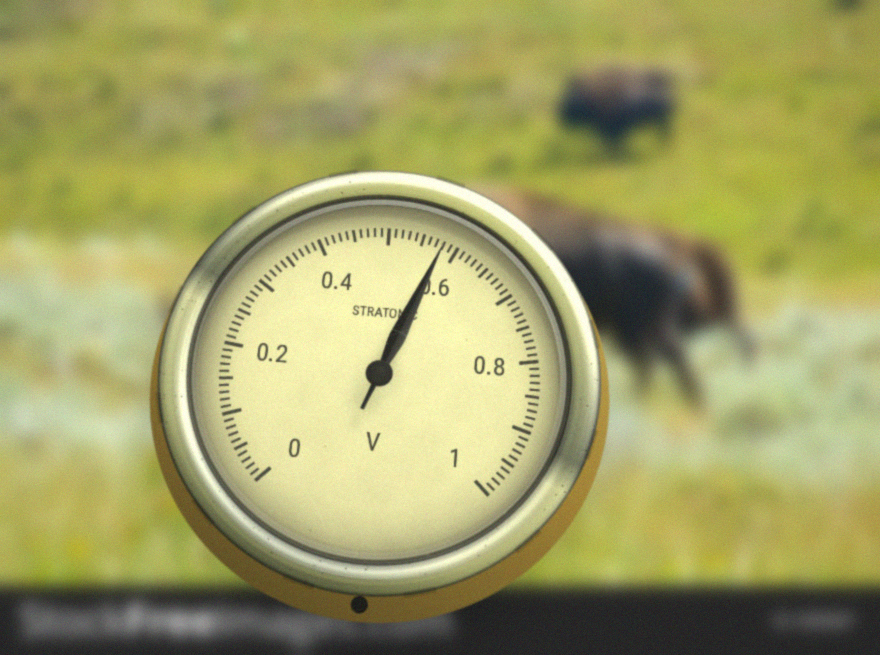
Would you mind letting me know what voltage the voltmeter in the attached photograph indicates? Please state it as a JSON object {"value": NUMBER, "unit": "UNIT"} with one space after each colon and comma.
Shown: {"value": 0.58, "unit": "V"}
